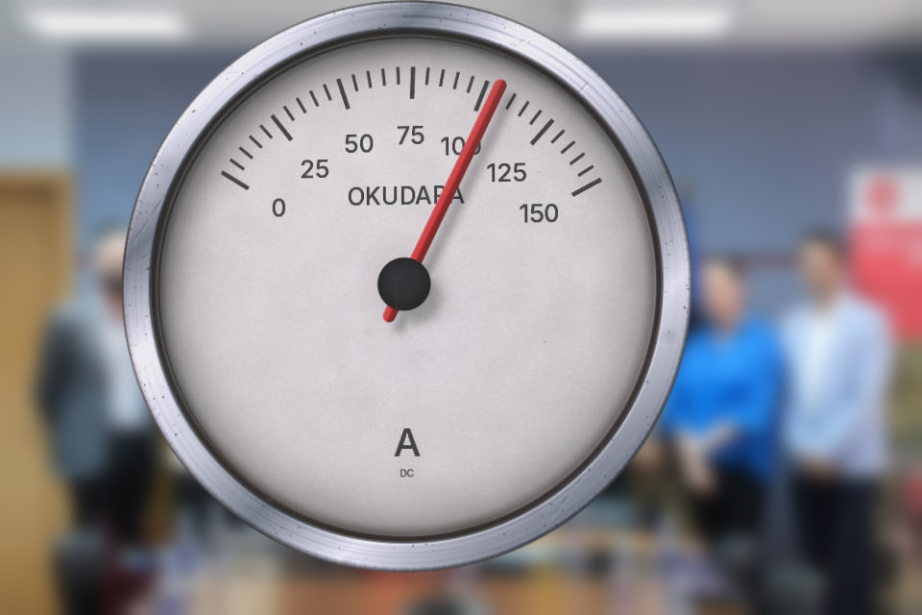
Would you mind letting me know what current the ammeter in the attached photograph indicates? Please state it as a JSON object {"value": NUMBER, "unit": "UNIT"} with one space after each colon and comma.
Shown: {"value": 105, "unit": "A"}
